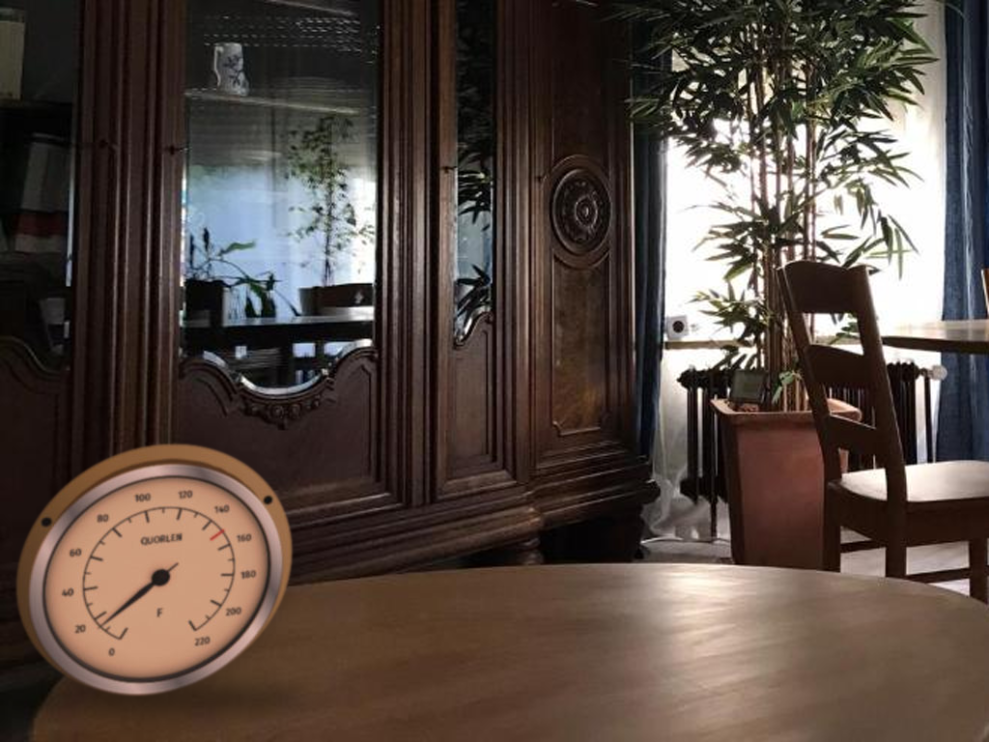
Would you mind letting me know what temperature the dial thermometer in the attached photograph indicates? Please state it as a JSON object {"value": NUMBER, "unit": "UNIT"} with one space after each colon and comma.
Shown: {"value": 15, "unit": "°F"}
